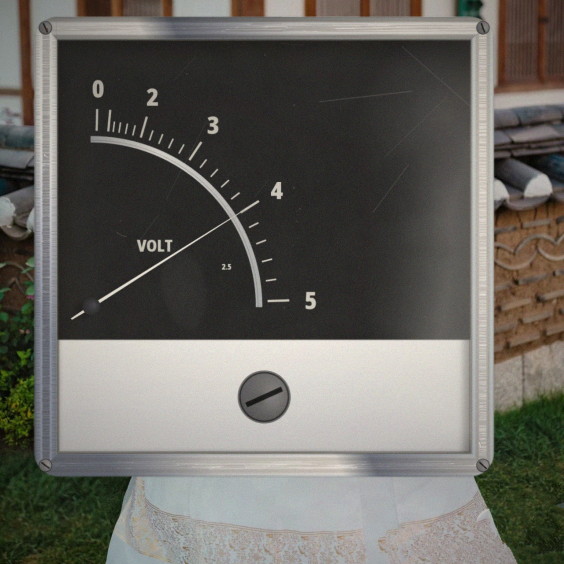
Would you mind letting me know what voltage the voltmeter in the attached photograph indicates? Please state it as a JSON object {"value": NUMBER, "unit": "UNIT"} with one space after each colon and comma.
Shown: {"value": 4, "unit": "V"}
